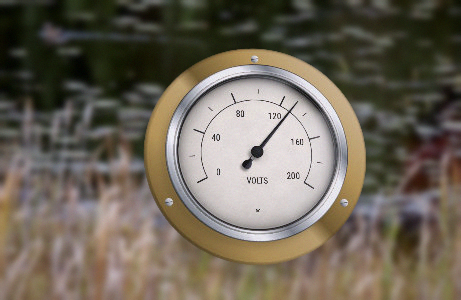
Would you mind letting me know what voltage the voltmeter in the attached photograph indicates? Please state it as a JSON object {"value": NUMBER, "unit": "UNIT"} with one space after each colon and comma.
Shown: {"value": 130, "unit": "V"}
